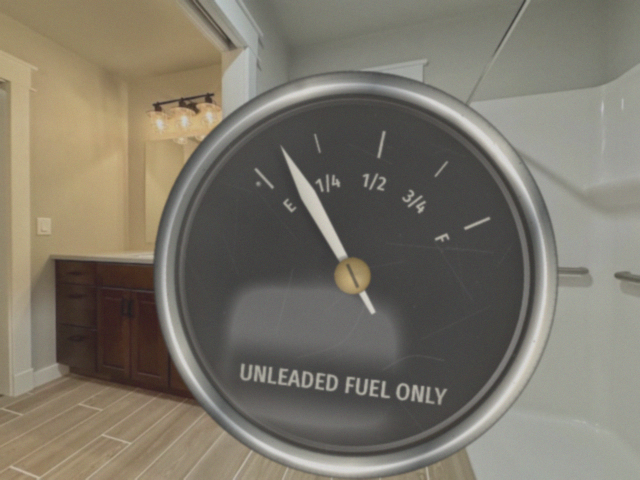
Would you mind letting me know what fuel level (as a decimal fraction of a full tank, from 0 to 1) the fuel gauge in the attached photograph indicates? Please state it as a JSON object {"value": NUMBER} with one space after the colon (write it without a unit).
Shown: {"value": 0.125}
